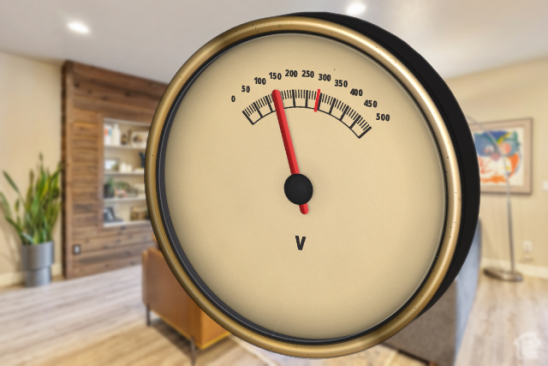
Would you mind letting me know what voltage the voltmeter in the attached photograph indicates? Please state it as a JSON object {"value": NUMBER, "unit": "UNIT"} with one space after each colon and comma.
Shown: {"value": 150, "unit": "V"}
